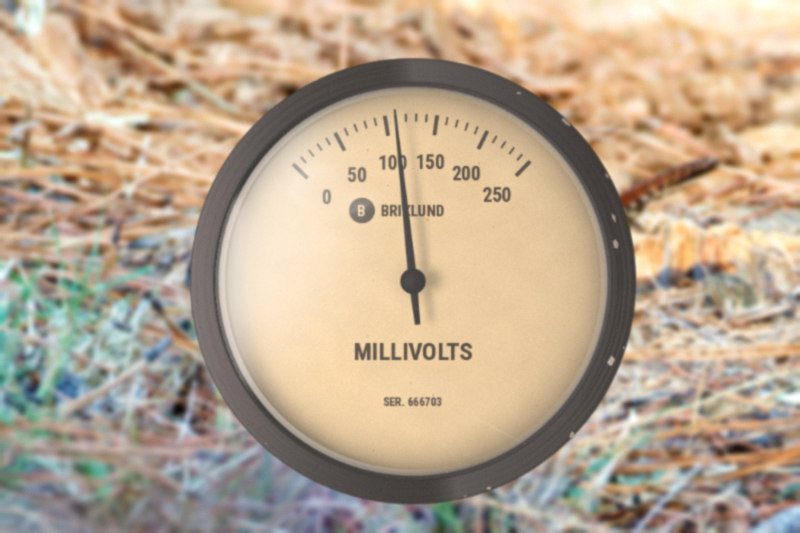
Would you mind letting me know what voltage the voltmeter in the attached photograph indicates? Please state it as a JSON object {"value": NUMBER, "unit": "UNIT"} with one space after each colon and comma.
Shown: {"value": 110, "unit": "mV"}
